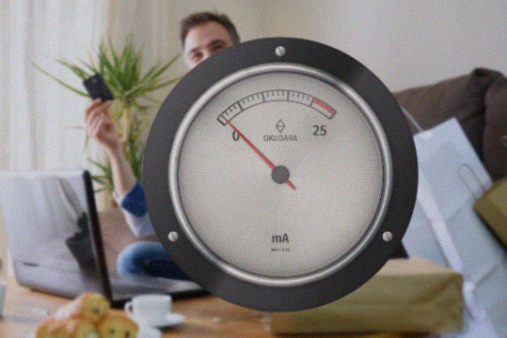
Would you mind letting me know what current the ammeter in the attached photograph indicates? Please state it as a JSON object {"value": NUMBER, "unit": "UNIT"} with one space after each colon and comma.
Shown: {"value": 1, "unit": "mA"}
